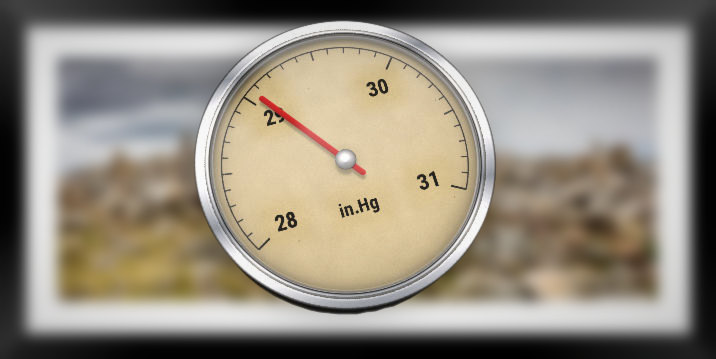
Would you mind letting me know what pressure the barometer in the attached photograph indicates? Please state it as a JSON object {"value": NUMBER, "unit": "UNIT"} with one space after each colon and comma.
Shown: {"value": 29.05, "unit": "inHg"}
